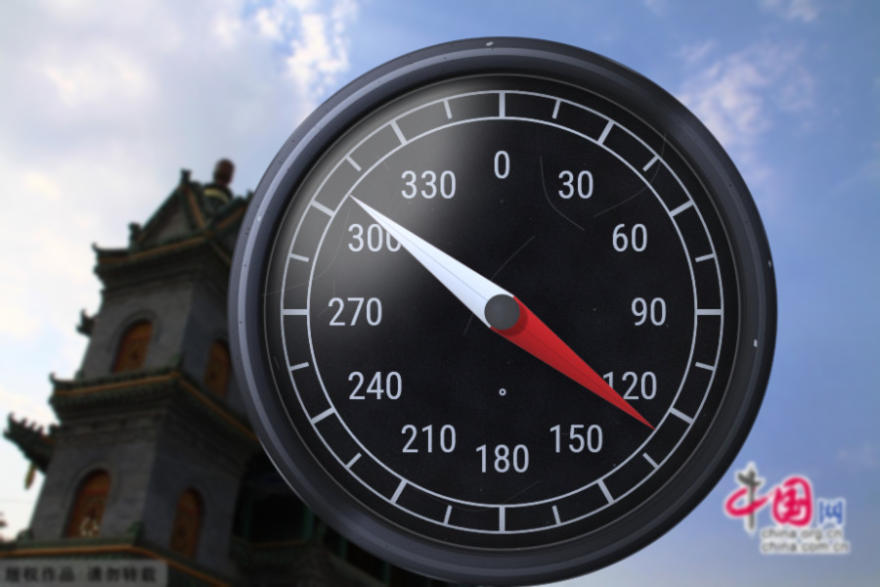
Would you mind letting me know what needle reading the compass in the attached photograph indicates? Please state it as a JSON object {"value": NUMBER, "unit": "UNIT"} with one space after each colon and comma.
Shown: {"value": 127.5, "unit": "°"}
